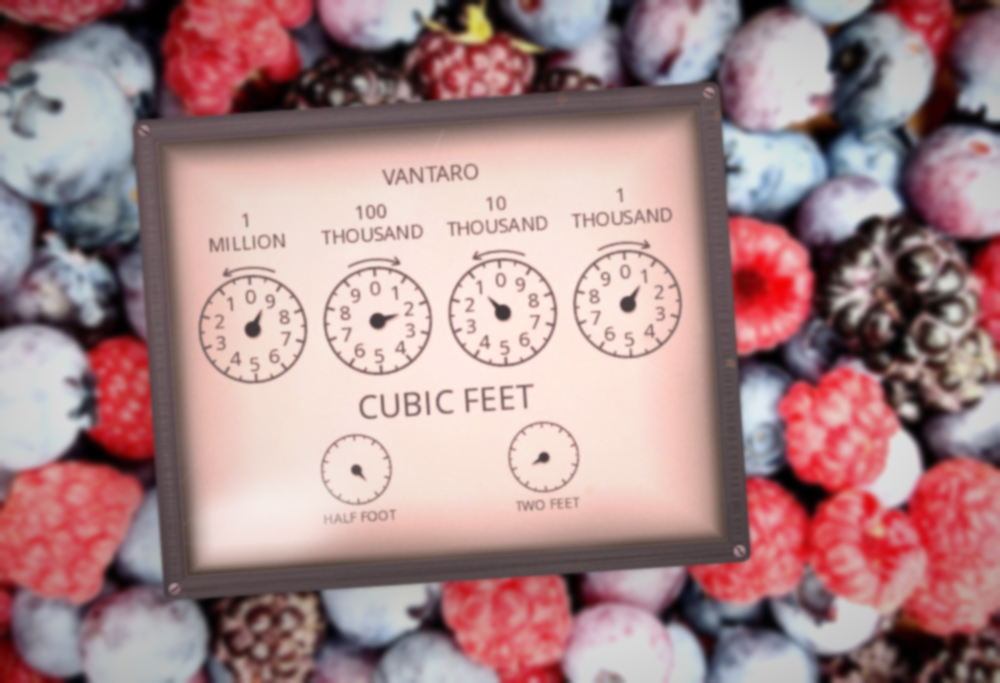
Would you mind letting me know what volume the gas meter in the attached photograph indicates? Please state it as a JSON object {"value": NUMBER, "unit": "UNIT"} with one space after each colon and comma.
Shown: {"value": 921100, "unit": "ft³"}
